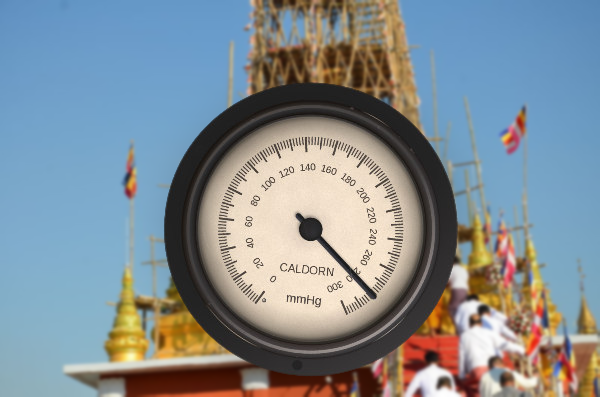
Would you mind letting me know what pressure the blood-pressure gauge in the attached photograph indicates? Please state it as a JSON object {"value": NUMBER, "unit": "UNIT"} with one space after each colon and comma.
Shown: {"value": 280, "unit": "mmHg"}
